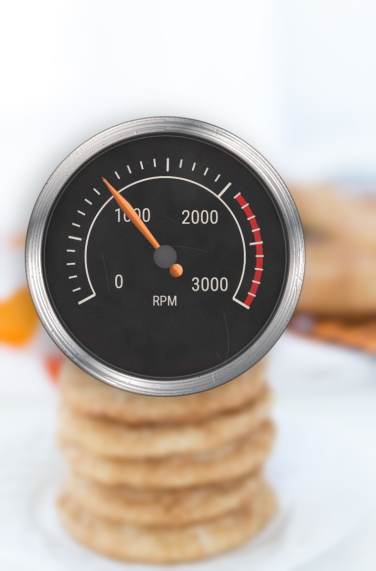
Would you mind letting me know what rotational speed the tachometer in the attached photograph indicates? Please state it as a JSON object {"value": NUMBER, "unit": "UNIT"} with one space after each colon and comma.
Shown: {"value": 1000, "unit": "rpm"}
